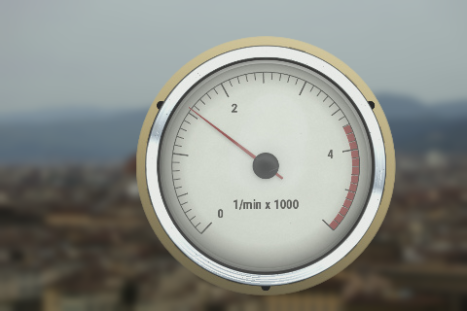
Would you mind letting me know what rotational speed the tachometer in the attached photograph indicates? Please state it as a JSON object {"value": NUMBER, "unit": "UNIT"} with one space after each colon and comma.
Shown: {"value": 1550, "unit": "rpm"}
